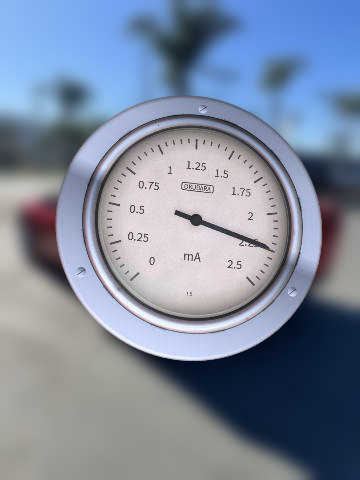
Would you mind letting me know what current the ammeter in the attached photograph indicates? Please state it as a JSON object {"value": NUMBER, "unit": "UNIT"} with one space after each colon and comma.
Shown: {"value": 2.25, "unit": "mA"}
